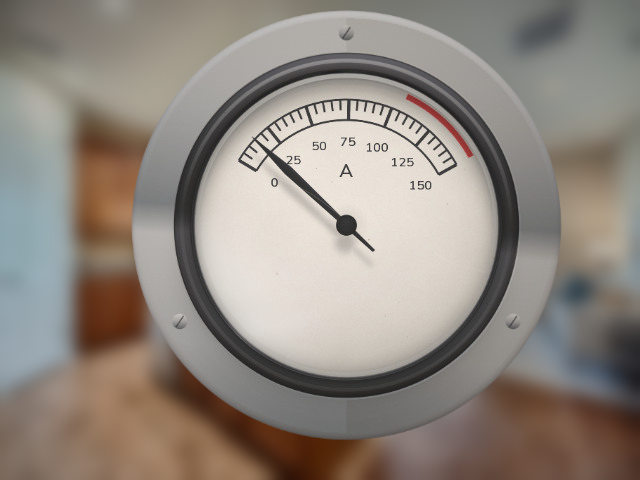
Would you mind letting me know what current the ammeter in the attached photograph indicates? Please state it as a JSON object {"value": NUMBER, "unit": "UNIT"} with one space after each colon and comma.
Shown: {"value": 15, "unit": "A"}
